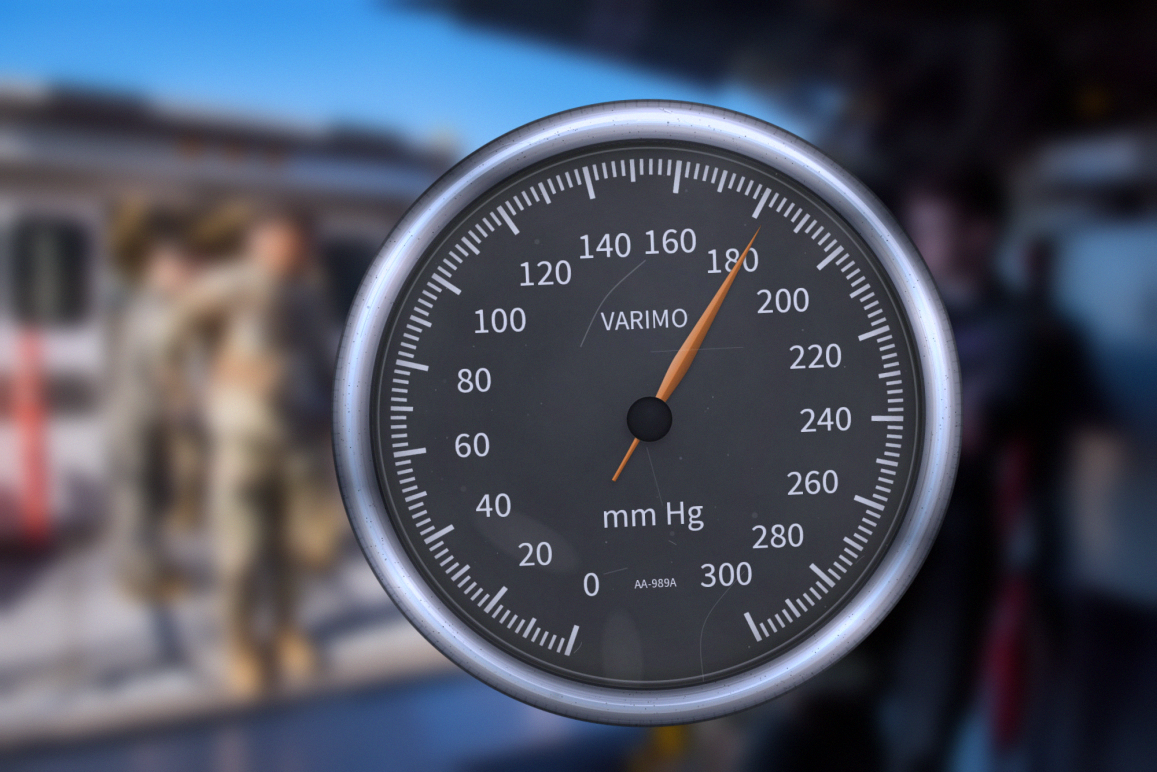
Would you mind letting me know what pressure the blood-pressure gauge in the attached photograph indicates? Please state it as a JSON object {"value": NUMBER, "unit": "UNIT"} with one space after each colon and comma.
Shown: {"value": 182, "unit": "mmHg"}
